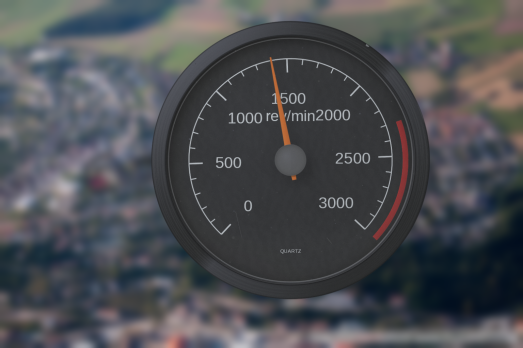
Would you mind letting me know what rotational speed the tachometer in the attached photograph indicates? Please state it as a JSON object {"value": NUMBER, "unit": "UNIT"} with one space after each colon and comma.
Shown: {"value": 1400, "unit": "rpm"}
